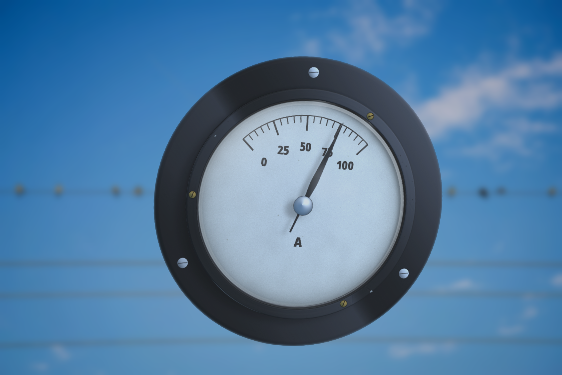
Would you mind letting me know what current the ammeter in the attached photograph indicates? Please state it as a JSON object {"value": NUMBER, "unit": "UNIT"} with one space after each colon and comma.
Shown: {"value": 75, "unit": "A"}
